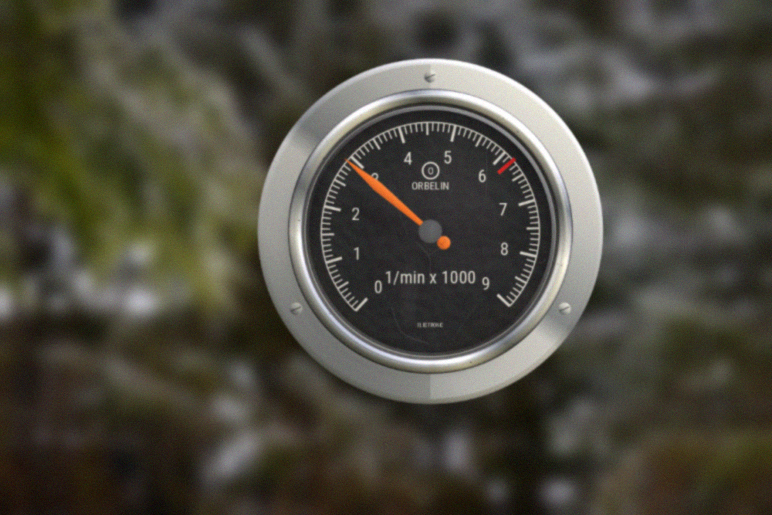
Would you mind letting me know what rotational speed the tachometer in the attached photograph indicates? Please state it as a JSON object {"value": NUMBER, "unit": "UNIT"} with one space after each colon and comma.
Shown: {"value": 2900, "unit": "rpm"}
